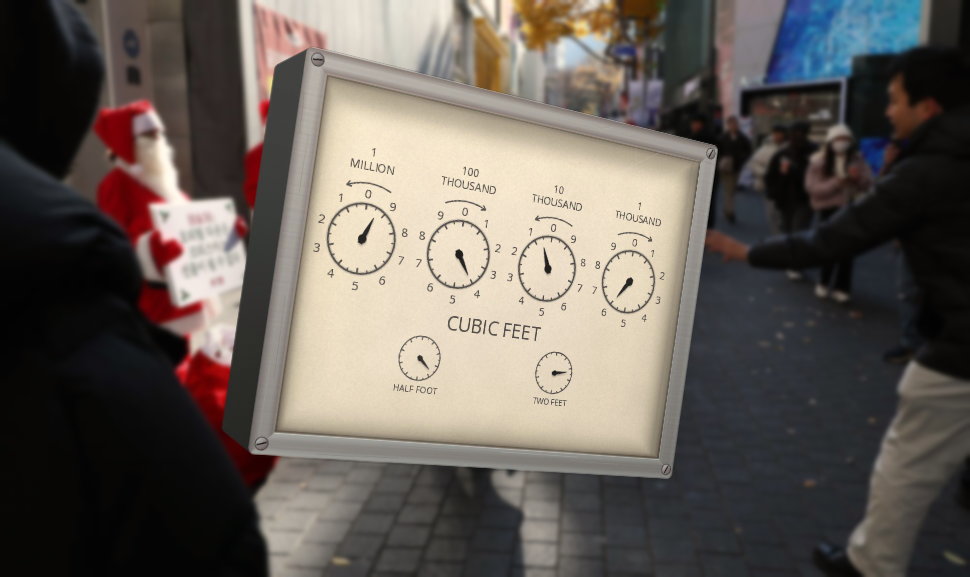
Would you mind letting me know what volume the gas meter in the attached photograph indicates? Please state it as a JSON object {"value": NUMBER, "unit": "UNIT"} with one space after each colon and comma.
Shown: {"value": 940600, "unit": "ft³"}
